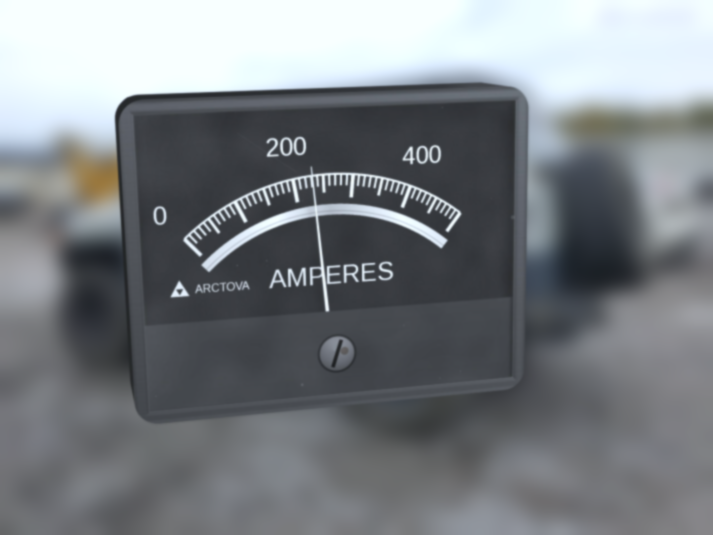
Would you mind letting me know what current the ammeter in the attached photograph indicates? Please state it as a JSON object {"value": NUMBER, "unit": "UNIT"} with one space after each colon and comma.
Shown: {"value": 230, "unit": "A"}
